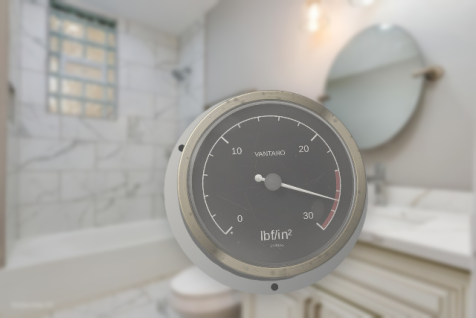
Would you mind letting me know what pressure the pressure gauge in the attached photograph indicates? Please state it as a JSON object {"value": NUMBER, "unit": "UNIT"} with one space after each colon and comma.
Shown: {"value": 27, "unit": "psi"}
